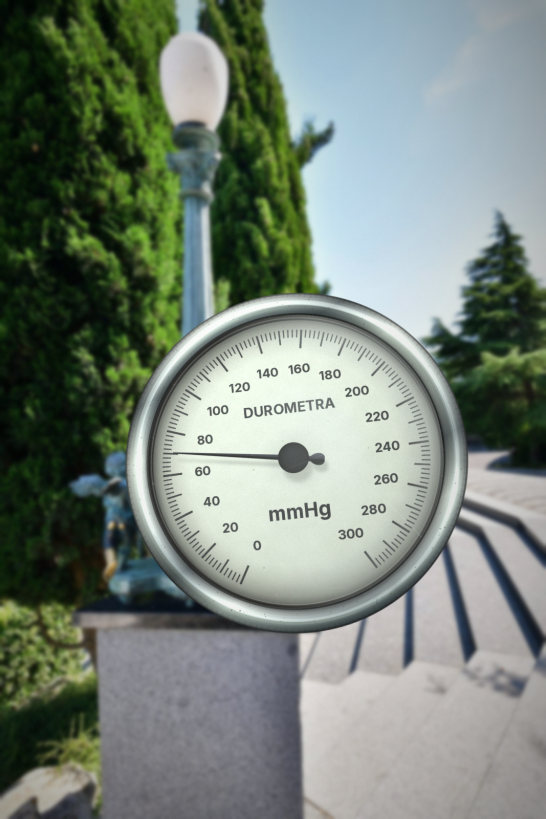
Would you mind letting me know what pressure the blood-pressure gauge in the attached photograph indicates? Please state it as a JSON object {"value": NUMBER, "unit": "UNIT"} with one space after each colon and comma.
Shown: {"value": 70, "unit": "mmHg"}
